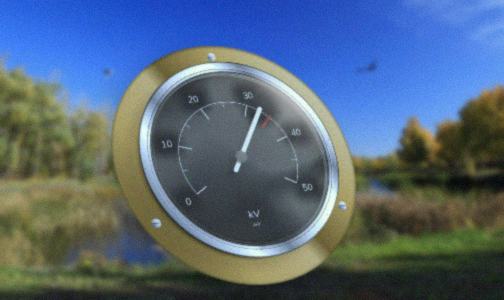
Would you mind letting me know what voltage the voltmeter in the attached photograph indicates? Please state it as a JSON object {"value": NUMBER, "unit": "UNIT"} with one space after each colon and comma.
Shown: {"value": 32.5, "unit": "kV"}
